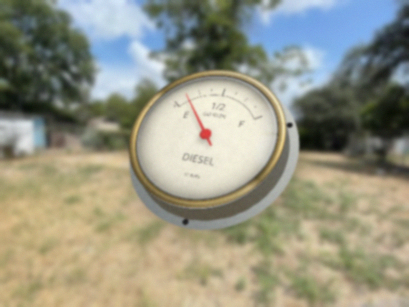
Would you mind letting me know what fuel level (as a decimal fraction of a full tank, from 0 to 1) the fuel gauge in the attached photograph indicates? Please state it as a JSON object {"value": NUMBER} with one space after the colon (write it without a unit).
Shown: {"value": 0.125}
